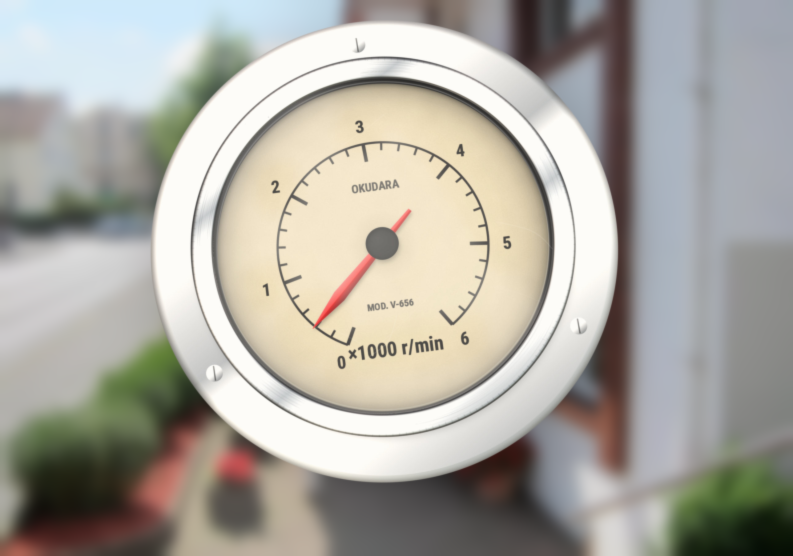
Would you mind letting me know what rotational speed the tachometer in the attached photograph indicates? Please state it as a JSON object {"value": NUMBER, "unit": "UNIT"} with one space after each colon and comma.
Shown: {"value": 400, "unit": "rpm"}
